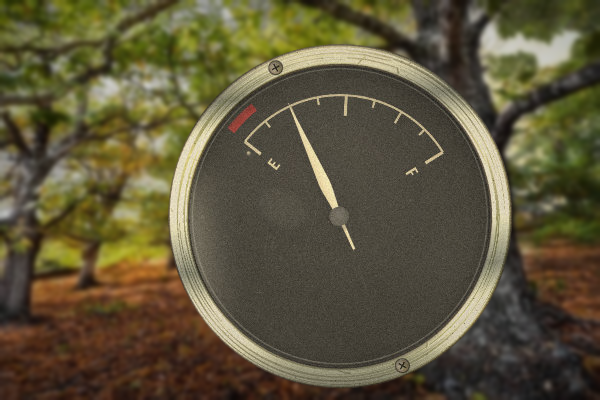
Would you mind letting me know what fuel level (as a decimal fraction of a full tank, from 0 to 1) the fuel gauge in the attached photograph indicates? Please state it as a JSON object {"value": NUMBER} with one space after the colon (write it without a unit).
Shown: {"value": 0.25}
